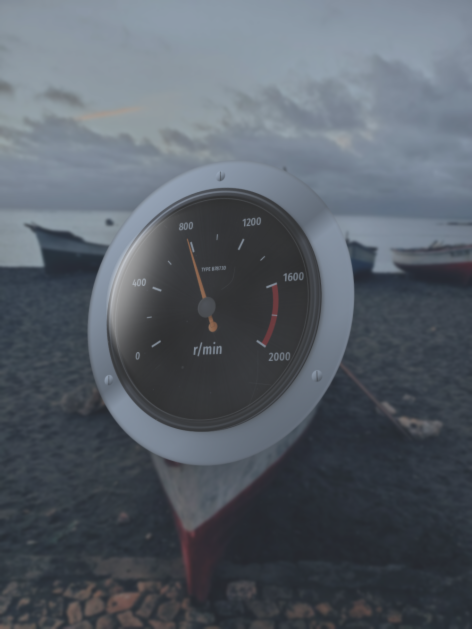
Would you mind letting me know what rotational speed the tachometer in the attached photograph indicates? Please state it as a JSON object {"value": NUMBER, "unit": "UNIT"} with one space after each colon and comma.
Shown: {"value": 800, "unit": "rpm"}
